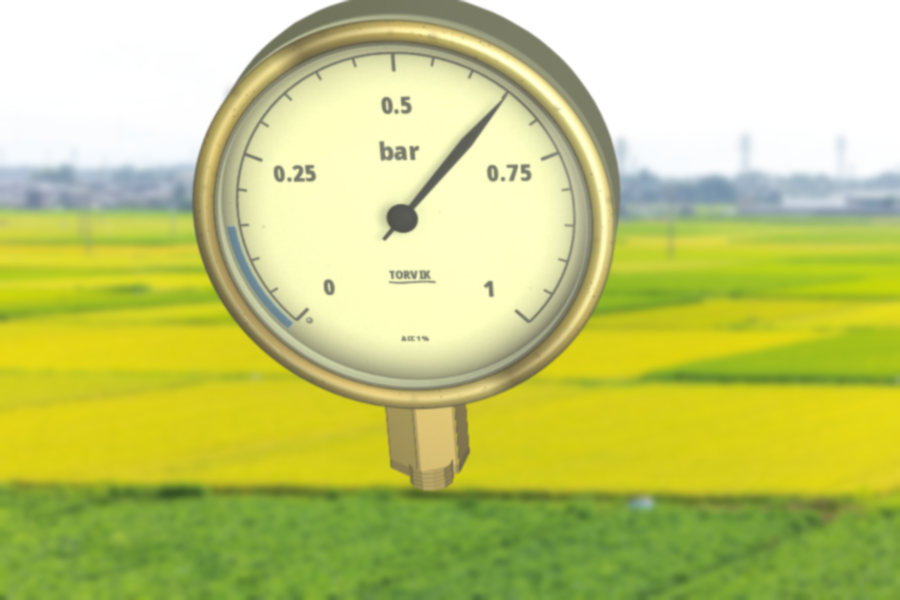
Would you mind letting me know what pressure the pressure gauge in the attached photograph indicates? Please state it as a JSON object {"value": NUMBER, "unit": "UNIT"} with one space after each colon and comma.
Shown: {"value": 0.65, "unit": "bar"}
